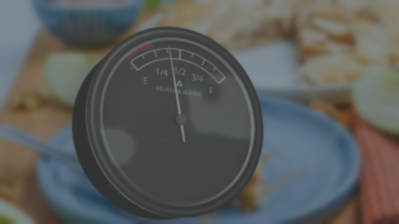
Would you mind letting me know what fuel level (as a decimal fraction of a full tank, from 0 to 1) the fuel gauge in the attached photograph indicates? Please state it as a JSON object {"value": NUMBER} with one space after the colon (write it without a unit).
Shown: {"value": 0.375}
